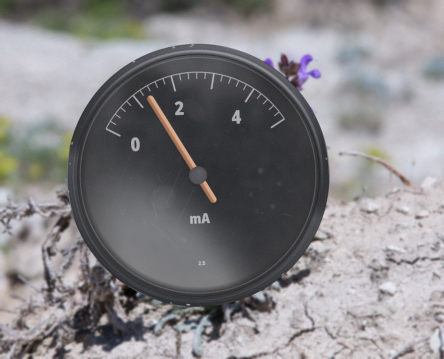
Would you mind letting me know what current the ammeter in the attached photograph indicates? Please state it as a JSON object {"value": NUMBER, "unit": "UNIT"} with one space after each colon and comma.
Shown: {"value": 1.3, "unit": "mA"}
